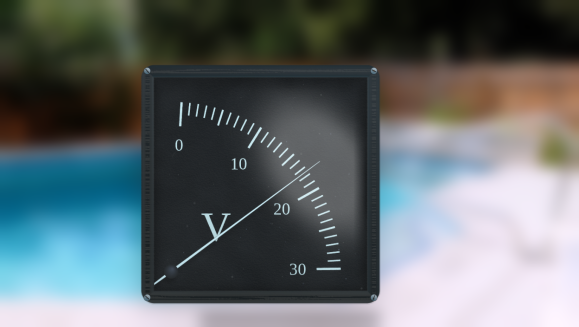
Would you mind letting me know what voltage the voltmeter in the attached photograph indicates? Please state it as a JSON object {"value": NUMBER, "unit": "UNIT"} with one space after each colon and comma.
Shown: {"value": 17.5, "unit": "V"}
